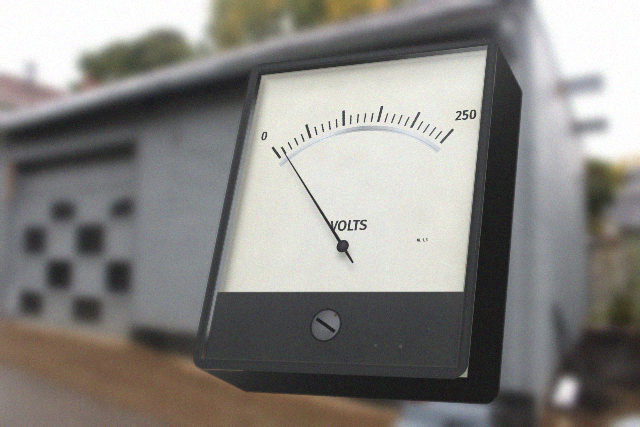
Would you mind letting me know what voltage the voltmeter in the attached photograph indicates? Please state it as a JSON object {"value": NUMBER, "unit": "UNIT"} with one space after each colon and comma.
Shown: {"value": 10, "unit": "V"}
